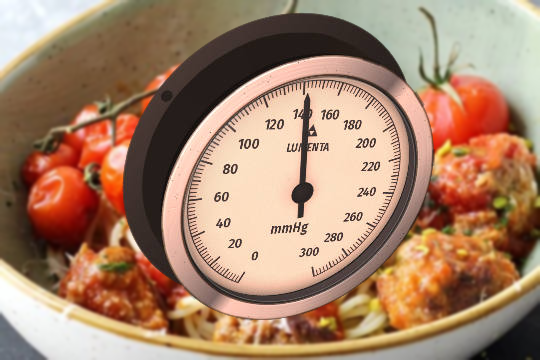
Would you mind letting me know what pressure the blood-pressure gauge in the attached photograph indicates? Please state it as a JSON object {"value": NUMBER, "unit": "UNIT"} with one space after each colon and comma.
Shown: {"value": 140, "unit": "mmHg"}
